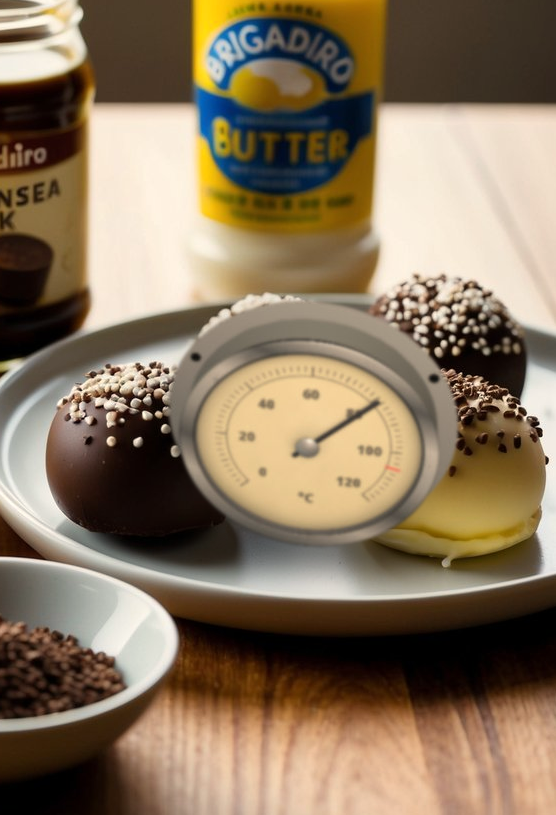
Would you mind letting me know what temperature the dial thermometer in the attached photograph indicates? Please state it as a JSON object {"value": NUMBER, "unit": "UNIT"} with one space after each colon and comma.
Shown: {"value": 80, "unit": "°C"}
